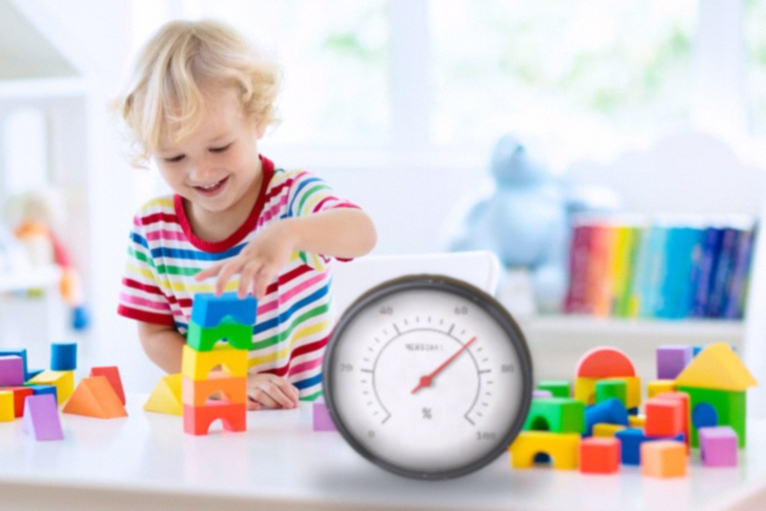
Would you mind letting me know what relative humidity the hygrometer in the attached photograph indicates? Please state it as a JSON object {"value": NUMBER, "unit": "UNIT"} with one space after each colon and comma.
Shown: {"value": 68, "unit": "%"}
